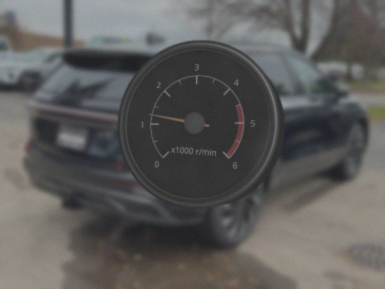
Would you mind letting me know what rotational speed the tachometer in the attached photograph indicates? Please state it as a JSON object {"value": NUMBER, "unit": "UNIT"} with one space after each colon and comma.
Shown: {"value": 1250, "unit": "rpm"}
